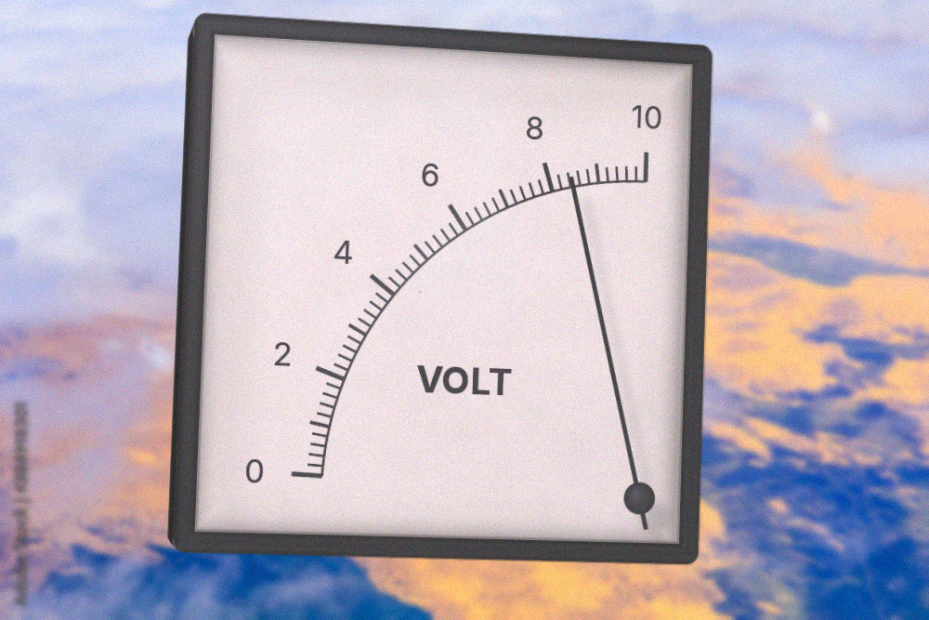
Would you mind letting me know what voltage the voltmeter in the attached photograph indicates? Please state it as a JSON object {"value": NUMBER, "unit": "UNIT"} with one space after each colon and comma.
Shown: {"value": 8.4, "unit": "V"}
